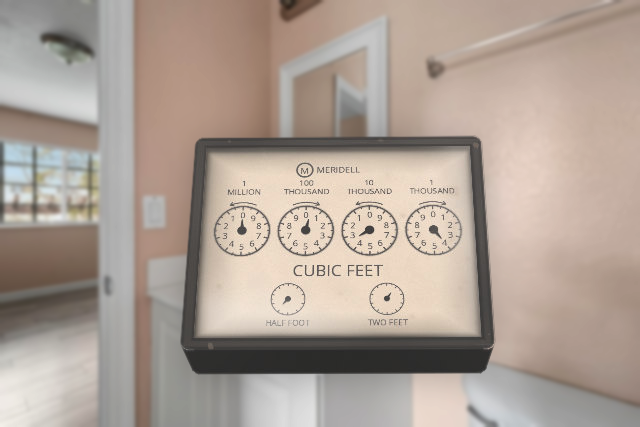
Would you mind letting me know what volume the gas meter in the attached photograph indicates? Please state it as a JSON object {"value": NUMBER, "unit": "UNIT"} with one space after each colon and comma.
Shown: {"value": 3400, "unit": "ft³"}
